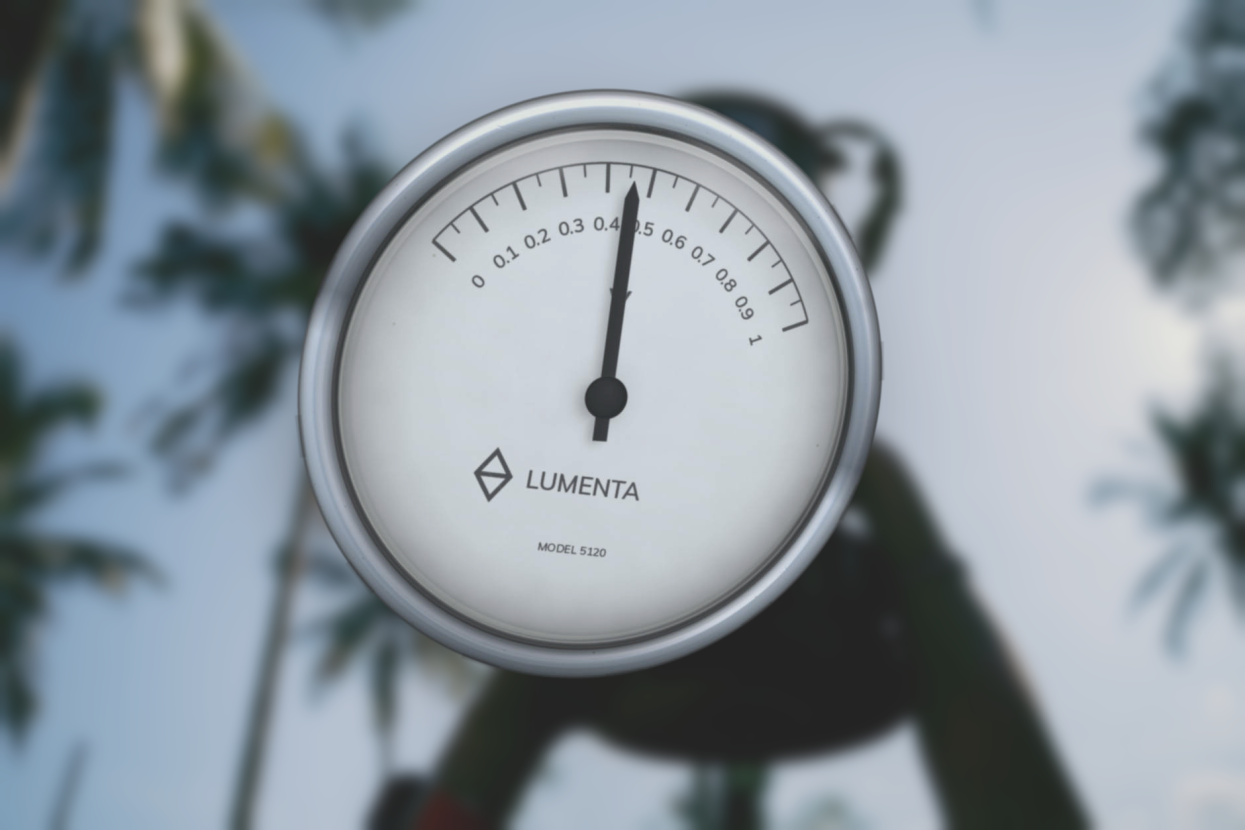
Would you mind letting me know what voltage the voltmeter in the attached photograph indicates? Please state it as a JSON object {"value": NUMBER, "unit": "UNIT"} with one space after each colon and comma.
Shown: {"value": 0.45, "unit": "V"}
